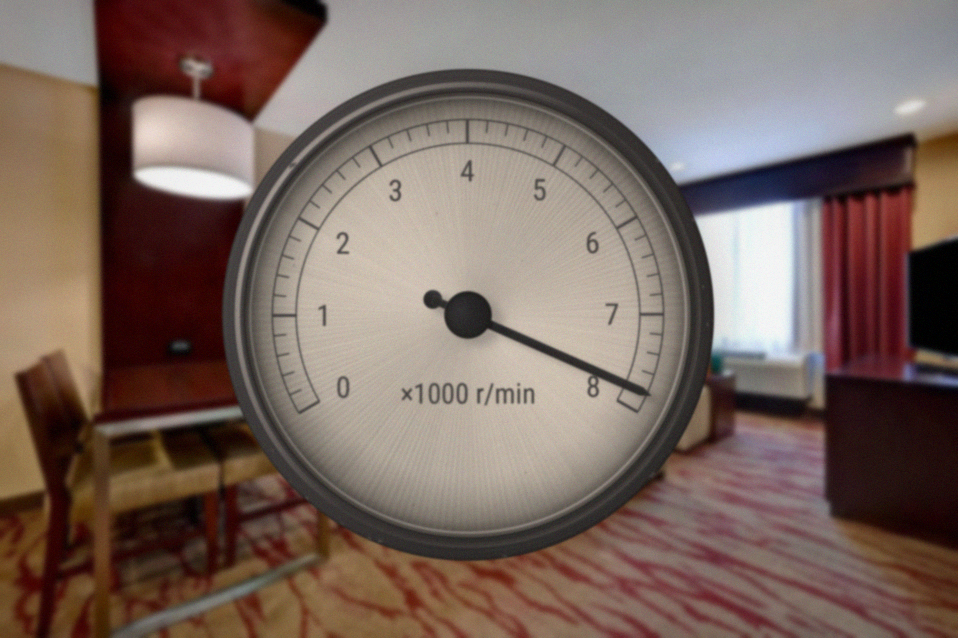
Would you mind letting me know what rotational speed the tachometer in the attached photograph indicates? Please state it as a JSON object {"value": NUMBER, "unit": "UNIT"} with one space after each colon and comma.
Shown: {"value": 7800, "unit": "rpm"}
